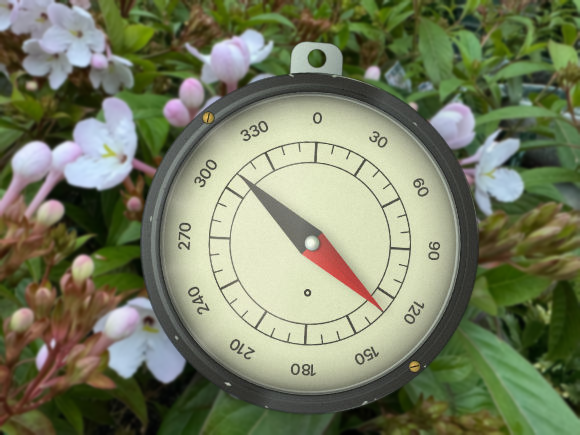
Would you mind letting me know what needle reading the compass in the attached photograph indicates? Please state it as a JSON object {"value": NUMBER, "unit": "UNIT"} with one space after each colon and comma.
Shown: {"value": 130, "unit": "°"}
